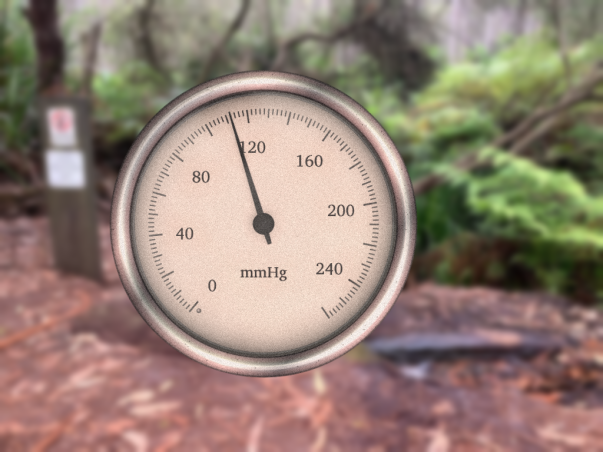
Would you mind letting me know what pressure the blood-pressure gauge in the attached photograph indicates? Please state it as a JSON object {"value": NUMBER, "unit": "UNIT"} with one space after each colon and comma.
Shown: {"value": 112, "unit": "mmHg"}
